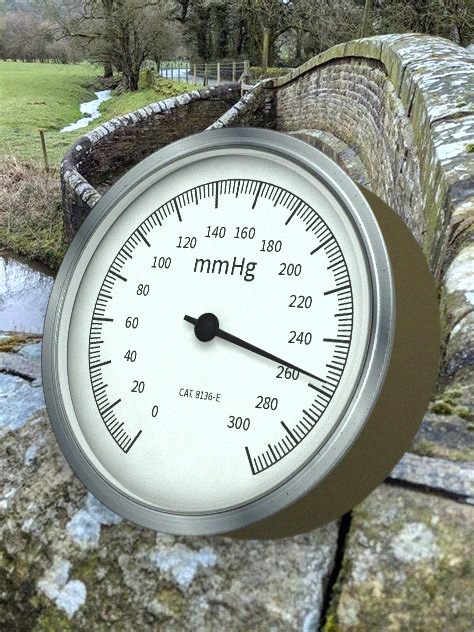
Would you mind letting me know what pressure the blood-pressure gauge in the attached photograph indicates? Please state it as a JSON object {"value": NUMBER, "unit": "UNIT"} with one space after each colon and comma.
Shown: {"value": 256, "unit": "mmHg"}
